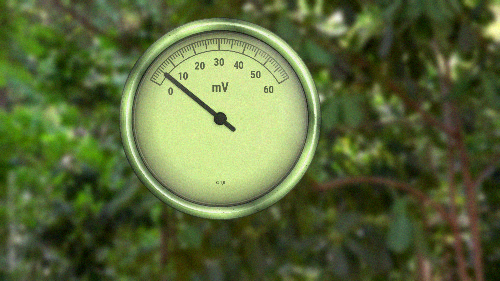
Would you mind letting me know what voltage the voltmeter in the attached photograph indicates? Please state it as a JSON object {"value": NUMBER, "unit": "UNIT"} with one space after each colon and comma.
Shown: {"value": 5, "unit": "mV"}
